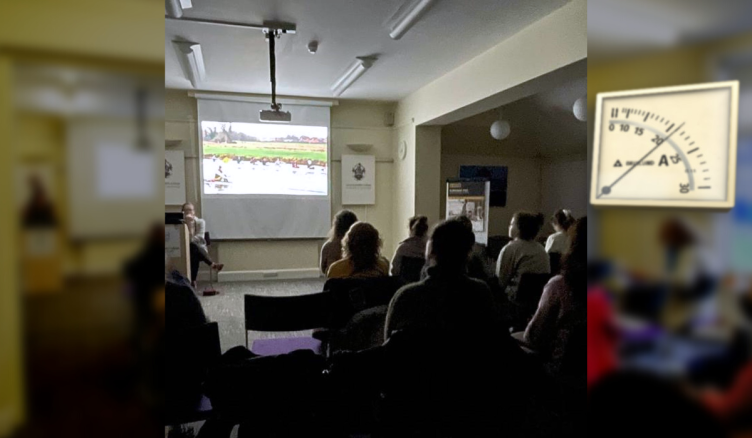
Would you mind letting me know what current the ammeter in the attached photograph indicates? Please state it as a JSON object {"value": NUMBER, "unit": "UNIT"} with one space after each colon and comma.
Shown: {"value": 21, "unit": "A"}
